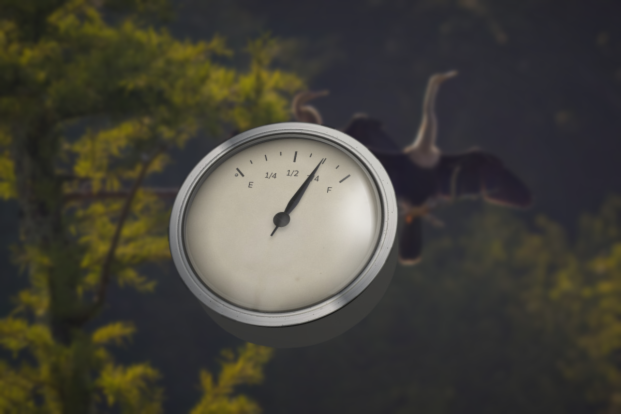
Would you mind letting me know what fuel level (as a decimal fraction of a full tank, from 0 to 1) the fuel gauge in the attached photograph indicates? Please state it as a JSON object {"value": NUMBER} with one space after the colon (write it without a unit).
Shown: {"value": 0.75}
